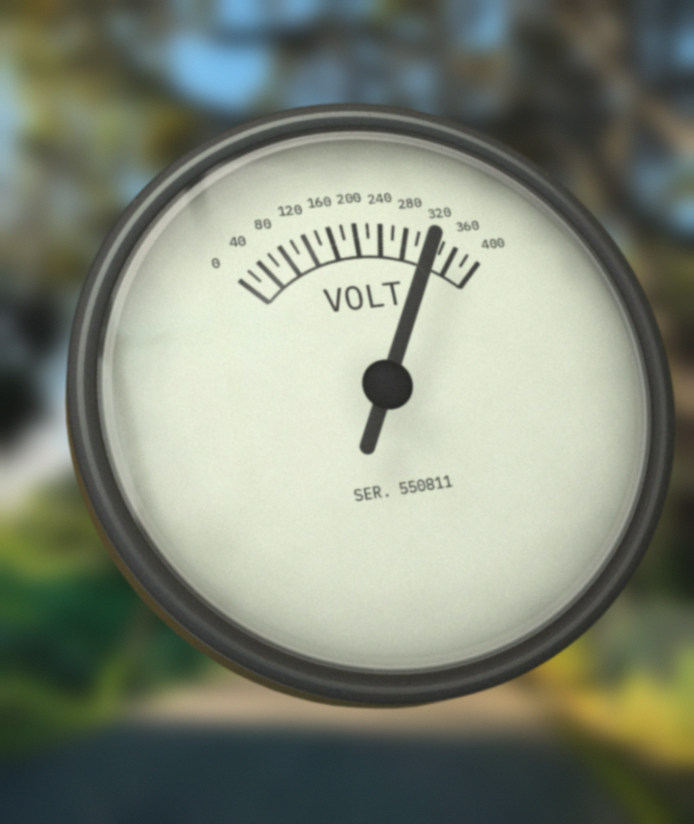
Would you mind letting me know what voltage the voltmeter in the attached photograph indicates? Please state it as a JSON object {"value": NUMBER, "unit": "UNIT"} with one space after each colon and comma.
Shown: {"value": 320, "unit": "V"}
